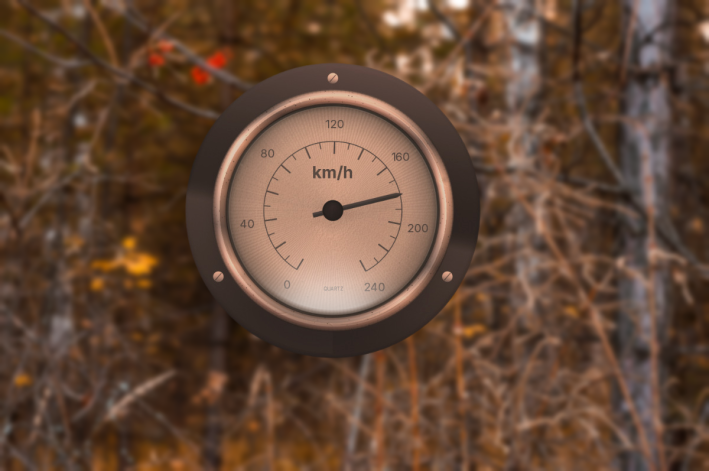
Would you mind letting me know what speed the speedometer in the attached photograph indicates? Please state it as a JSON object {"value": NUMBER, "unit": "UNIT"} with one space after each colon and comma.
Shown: {"value": 180, "unit": "km/h"}
